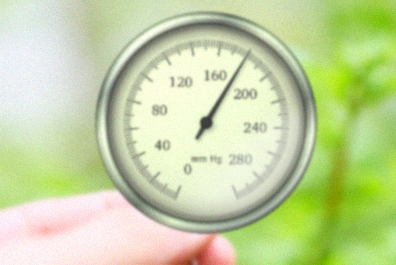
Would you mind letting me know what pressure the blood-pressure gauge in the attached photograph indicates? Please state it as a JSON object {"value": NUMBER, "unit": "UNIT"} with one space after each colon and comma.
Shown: {"value": 180, "unit": "mmHg"}
